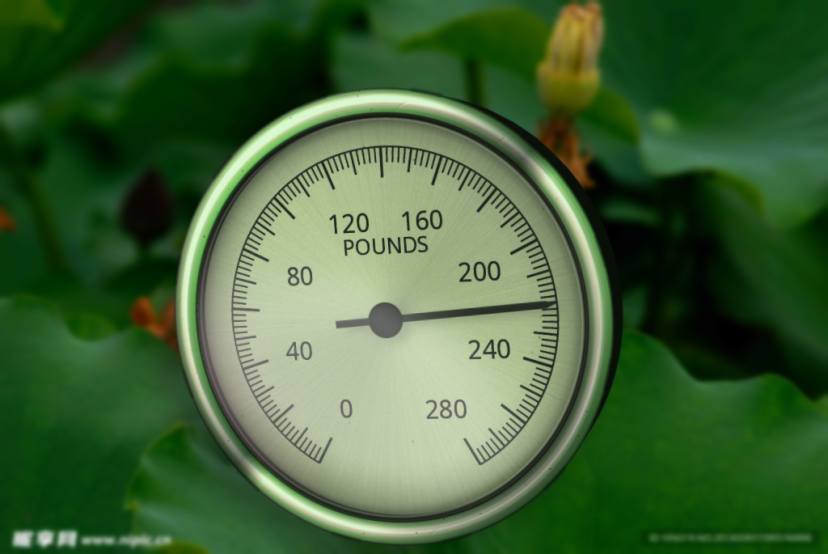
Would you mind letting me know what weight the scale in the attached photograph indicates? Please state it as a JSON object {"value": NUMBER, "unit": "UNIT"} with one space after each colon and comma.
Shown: {"value": 220, "unit": "lb"}
